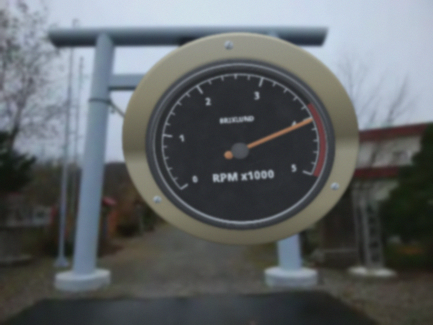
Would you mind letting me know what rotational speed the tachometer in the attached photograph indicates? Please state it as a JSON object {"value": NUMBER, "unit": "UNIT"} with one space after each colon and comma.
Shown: {"value": 4000, "unit": "rpm"}
